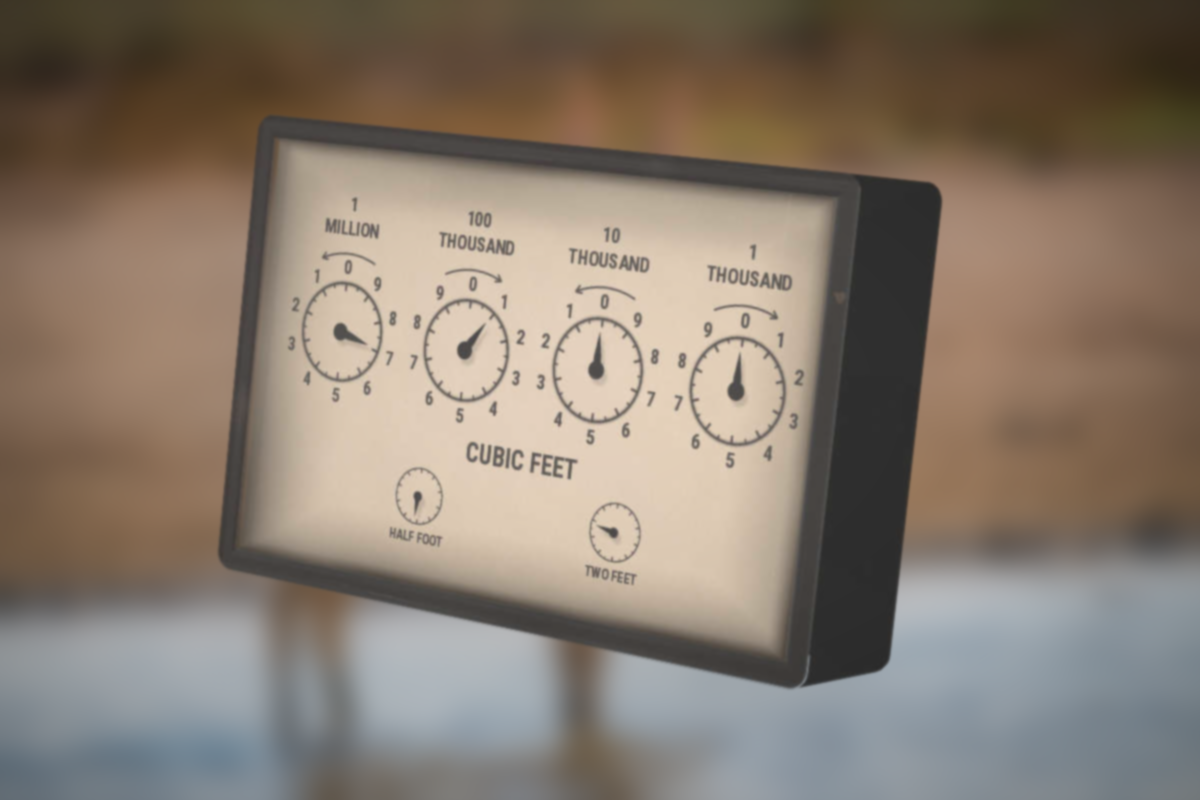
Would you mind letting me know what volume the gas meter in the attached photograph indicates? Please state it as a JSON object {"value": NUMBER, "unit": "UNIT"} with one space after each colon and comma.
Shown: {"value": 710000, "unit": "ft³"}
